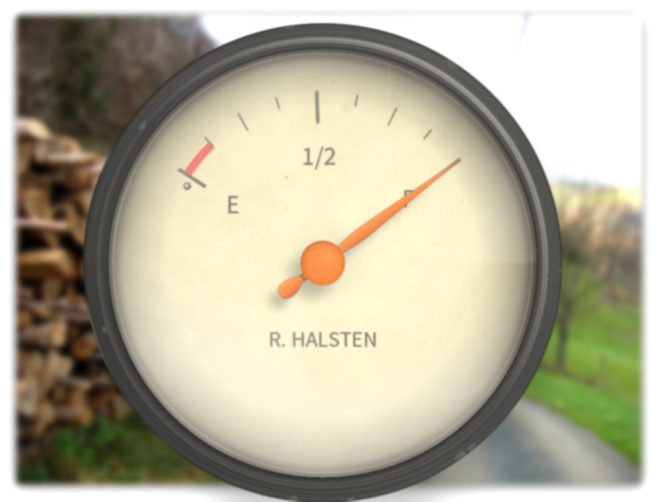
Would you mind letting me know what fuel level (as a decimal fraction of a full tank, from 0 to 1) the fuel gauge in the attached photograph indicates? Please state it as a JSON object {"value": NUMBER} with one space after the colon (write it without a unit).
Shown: {"value": 1}
